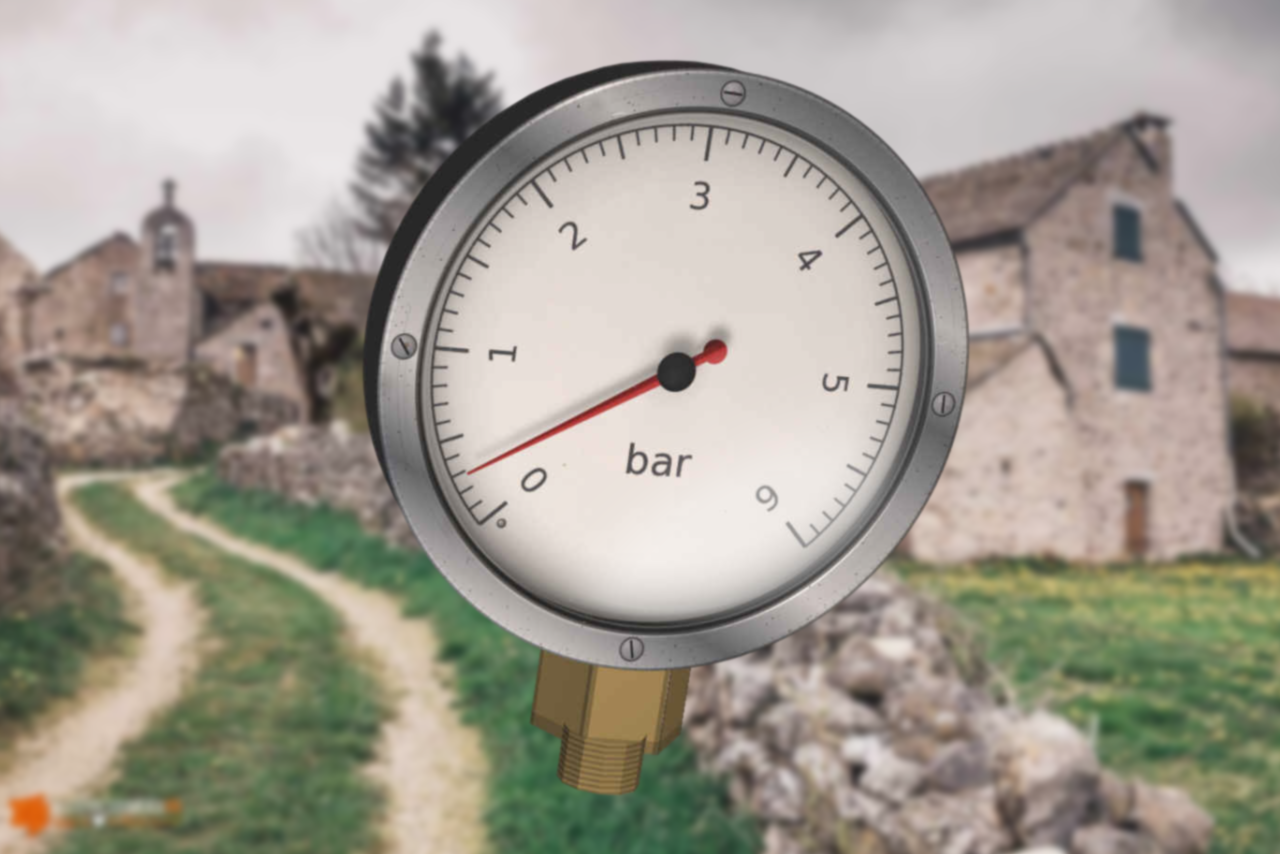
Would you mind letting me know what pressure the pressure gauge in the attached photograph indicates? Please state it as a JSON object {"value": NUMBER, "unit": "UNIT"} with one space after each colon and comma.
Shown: {"value": 0.3, "unit": "bar"}
